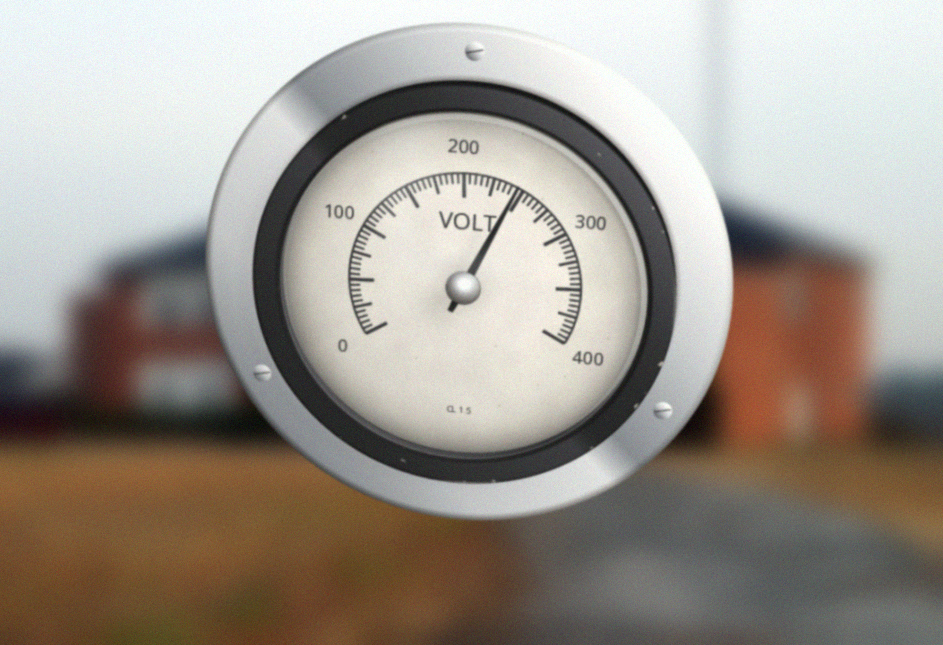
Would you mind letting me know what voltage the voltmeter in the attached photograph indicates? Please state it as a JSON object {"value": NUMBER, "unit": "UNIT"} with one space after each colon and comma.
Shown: {"value": 245, "unit": "V"}
